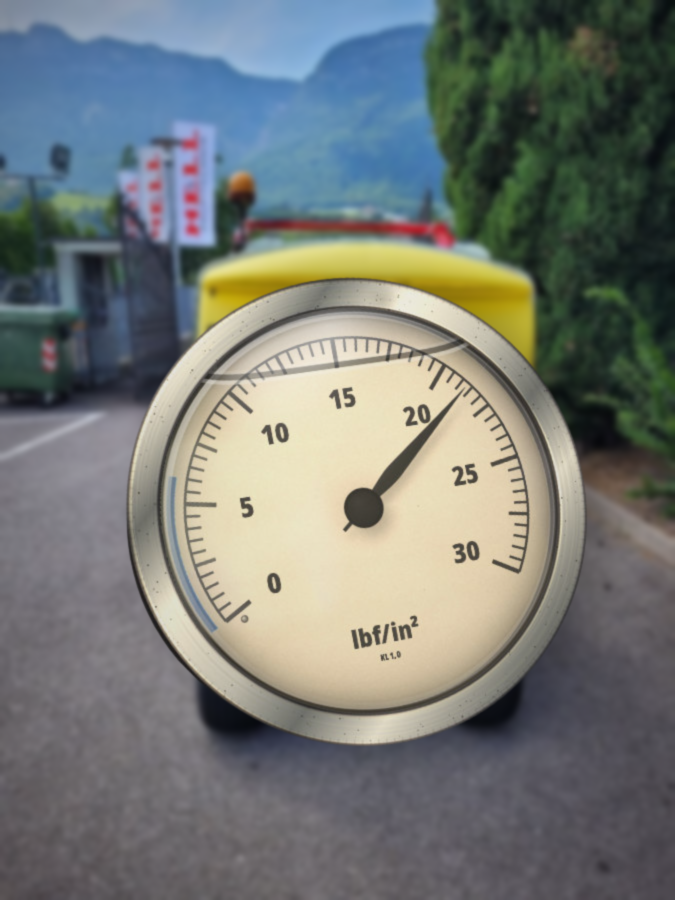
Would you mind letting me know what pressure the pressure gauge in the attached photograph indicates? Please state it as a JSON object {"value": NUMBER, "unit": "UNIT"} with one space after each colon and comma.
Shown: {"value": 21.25, "unit": "psi"}
